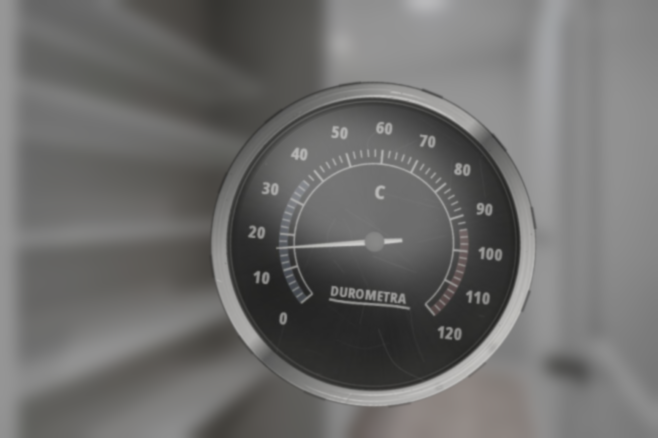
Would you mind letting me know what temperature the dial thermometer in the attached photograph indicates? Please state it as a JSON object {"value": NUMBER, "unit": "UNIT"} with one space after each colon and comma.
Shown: {"value": 16, "unit": "°C"}
